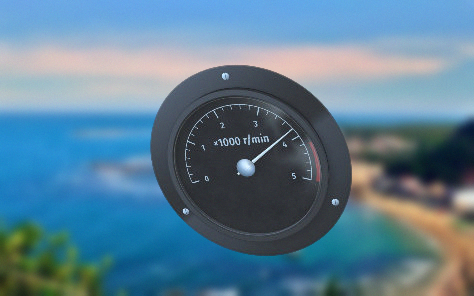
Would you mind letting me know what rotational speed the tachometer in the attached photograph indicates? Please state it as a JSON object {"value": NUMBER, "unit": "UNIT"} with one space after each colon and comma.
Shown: {"value": 3800, "unit": "rpm"}
